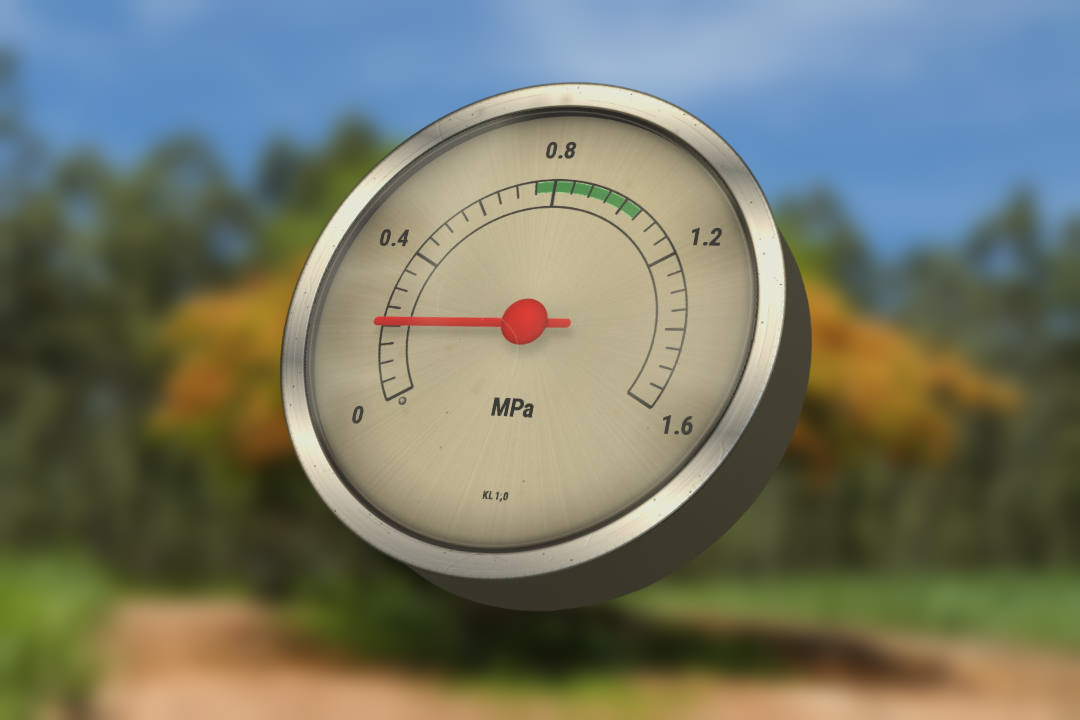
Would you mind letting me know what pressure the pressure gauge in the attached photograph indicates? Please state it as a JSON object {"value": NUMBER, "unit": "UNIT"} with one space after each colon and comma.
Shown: {"value": 0.2, "unit": "MPa"}
